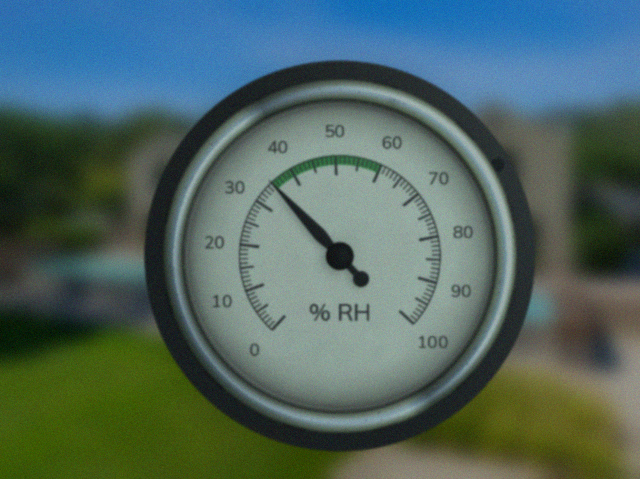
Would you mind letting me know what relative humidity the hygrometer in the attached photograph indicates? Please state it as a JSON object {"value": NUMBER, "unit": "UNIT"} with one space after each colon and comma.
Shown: {"value": 35, "unit": "%"}
